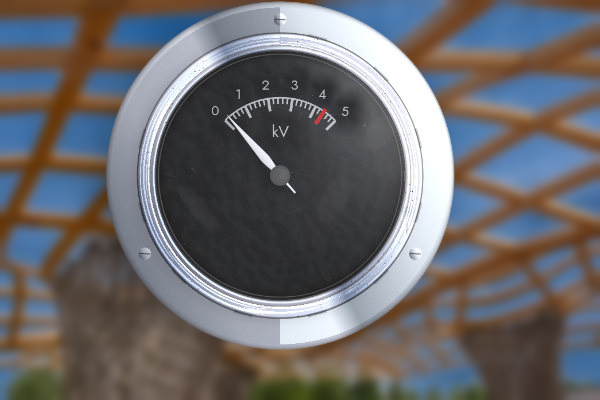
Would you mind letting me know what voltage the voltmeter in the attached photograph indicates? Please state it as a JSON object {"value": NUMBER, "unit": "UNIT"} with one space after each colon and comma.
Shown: {"value": 0.2, "unit": "kV"}
